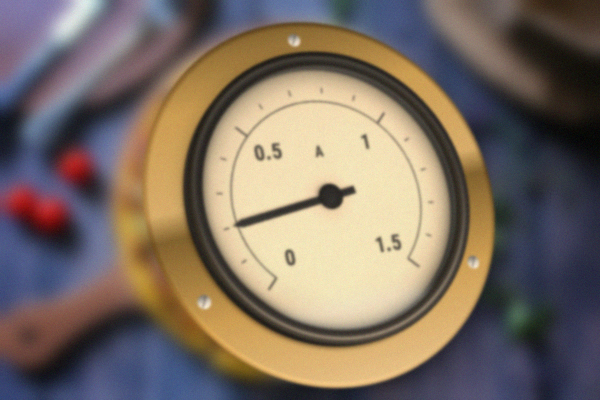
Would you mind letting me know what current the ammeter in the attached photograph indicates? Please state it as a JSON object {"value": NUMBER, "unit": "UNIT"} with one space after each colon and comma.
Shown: {"value": 0.2, "unit": "A"}
